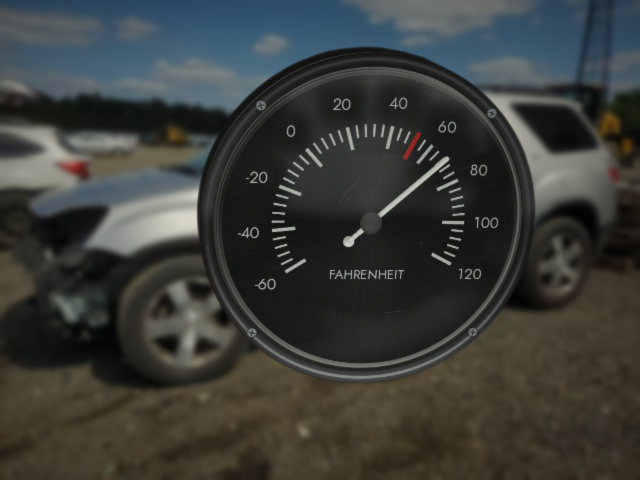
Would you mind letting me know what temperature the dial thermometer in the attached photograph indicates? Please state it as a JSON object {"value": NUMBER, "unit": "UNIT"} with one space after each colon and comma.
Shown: {"value": 68, "unit": "°F"}
